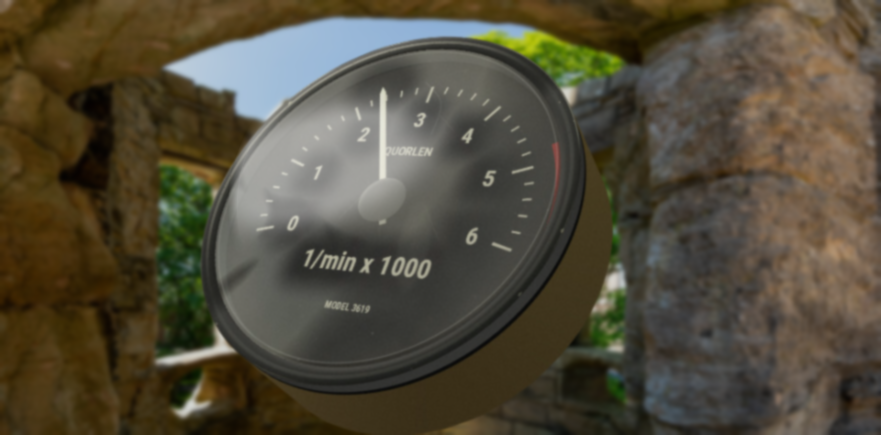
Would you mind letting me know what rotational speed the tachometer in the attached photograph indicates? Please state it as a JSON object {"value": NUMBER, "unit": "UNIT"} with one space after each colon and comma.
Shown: {"value": 2400, "unit": "rpm"}
